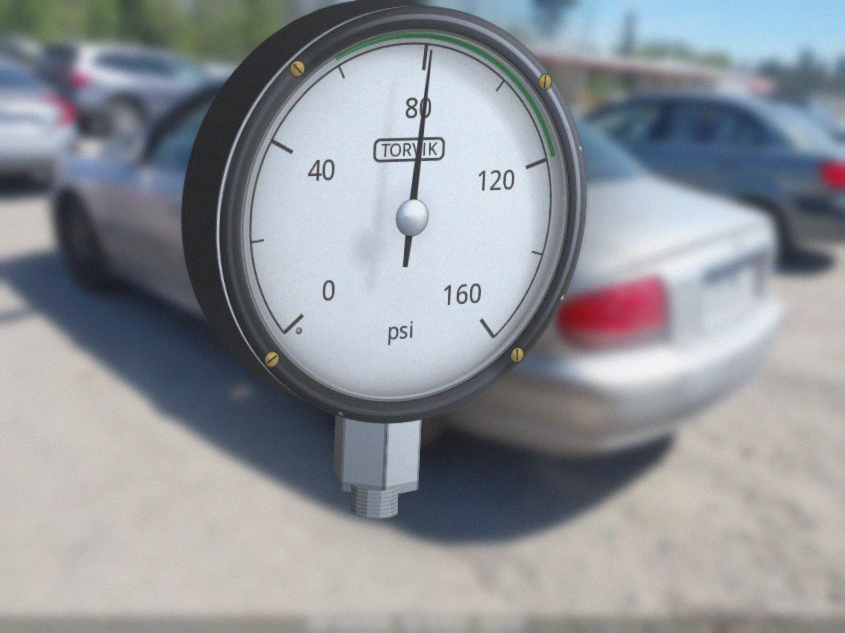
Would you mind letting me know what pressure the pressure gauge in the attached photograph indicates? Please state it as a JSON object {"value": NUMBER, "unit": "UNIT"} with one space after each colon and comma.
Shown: {"value": 80, "unit": "psi"}
